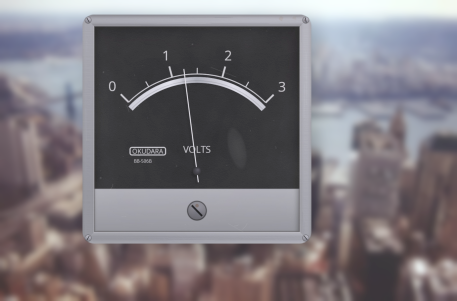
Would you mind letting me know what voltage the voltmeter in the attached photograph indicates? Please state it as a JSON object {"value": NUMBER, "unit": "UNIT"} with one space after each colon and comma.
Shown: {"value": 1.25, "unit": "V"}
